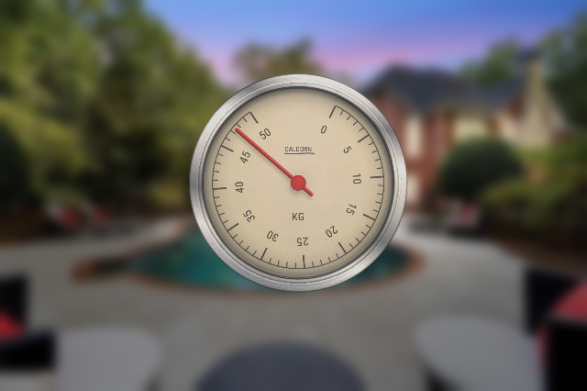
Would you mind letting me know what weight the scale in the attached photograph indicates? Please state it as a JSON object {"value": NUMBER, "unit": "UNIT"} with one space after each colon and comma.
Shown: {"value": 47.5, "unit": "kg"}
